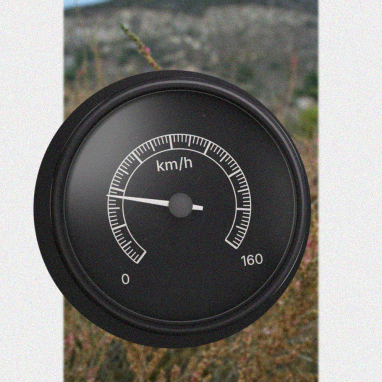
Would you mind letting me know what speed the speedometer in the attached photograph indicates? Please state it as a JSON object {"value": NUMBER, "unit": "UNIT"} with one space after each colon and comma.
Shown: {"value": 36, "unit": "km/h"}
